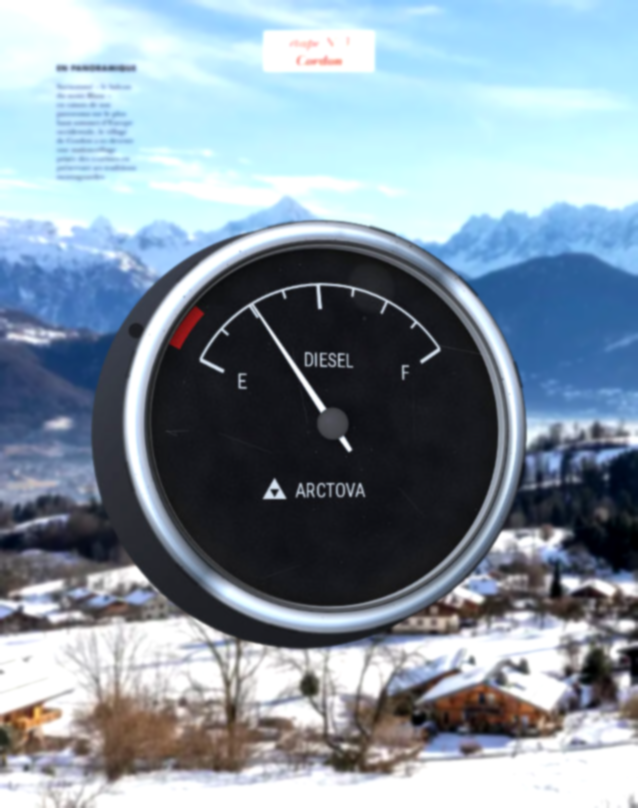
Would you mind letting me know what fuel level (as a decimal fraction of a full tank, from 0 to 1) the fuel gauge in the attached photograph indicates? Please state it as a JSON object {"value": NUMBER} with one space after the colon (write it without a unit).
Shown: {"value": 0.25}
